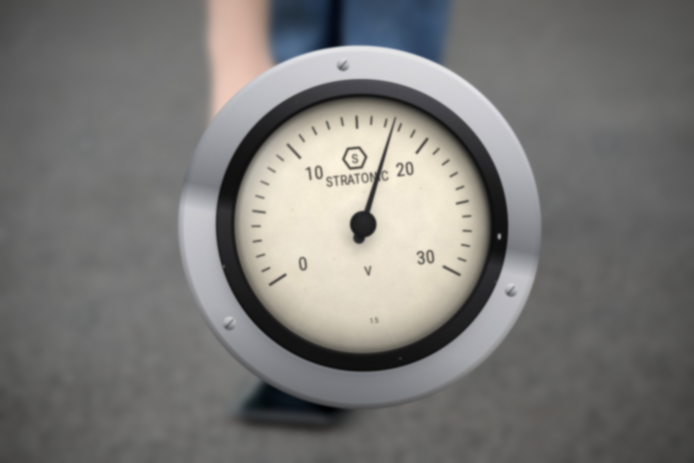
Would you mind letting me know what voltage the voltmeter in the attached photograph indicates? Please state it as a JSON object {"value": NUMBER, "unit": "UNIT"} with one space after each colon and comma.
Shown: {"value": 17.5, "unit": "V"}
